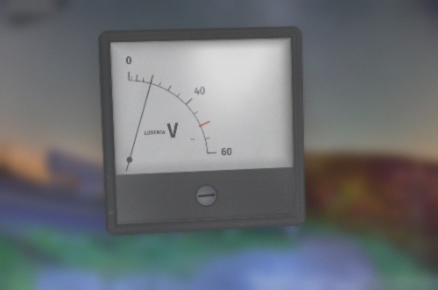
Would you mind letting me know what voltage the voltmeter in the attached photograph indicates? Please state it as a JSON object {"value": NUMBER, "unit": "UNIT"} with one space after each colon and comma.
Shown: {"value": 20, "unit": "V"}
